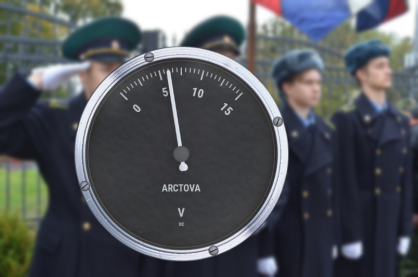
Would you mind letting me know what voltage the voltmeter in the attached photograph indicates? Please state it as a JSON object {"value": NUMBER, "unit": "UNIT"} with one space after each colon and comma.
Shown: {"value": 6, "unit": "V"}
